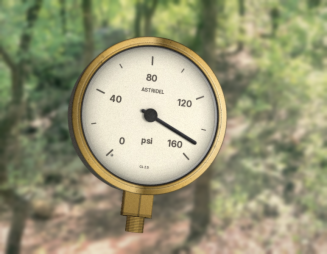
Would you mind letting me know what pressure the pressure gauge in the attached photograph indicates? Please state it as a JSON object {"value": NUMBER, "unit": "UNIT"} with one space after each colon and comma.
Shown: {"value": 150, "unit": "psi"}
